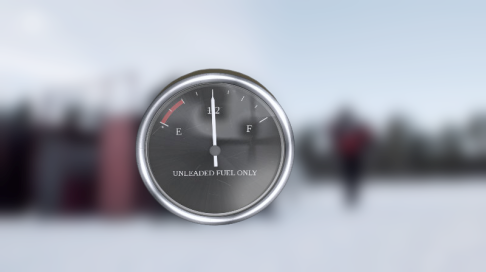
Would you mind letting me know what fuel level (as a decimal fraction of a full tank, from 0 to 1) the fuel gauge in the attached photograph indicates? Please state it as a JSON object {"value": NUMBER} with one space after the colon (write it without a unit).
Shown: {"value": 0.5}
